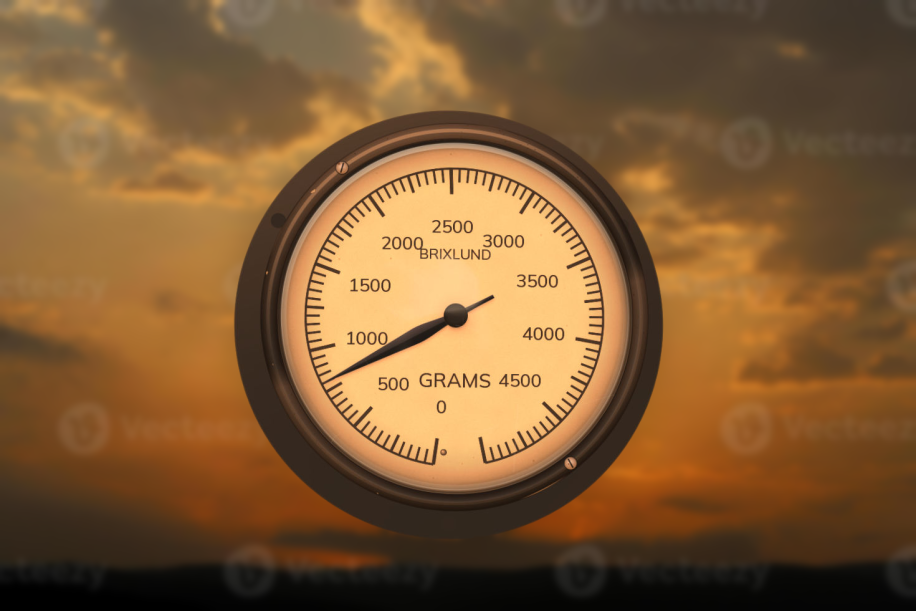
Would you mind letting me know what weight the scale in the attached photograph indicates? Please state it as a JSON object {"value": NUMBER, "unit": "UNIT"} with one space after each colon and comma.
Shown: {"value": 800, "unit": "g"}
